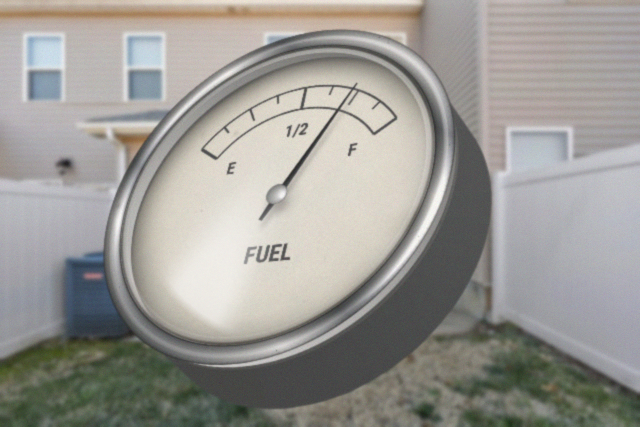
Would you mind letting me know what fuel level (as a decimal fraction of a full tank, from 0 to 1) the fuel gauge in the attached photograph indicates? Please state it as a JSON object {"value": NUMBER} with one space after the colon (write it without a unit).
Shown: {"value": 0.75}
